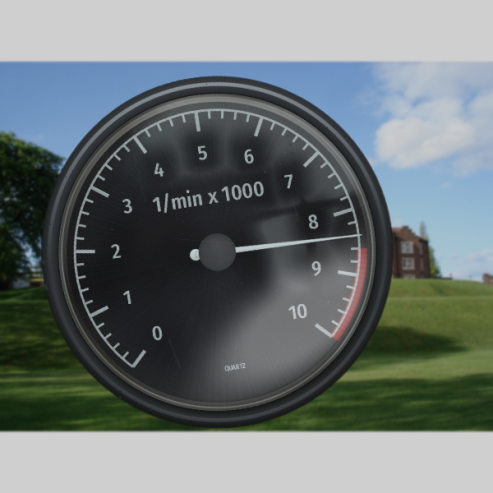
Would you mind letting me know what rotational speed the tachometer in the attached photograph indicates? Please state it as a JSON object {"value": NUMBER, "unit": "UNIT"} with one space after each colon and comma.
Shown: {"value": 8400, "unit": "rpm"}
